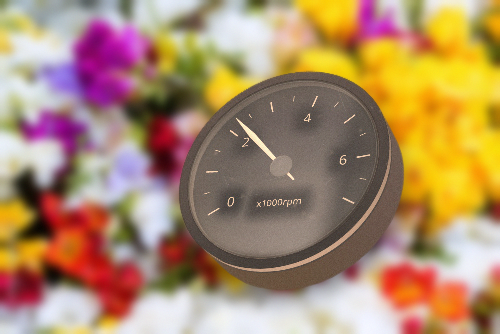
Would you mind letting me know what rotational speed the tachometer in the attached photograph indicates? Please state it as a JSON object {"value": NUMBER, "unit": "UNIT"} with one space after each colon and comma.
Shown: {"value": 2250, "unit": "rpm"}
